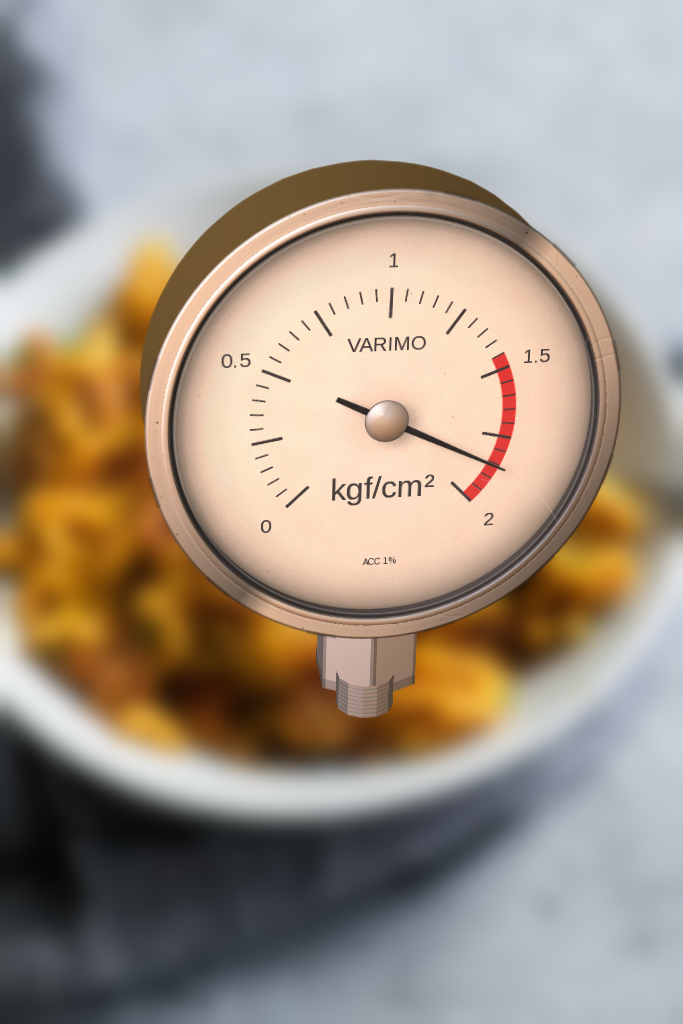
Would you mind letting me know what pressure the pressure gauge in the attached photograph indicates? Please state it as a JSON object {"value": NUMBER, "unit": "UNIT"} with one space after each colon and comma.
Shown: {"value": 1.85, "unit": "kg/cm²"}
